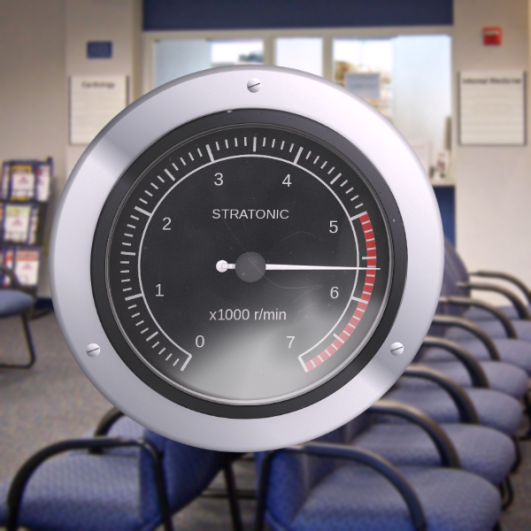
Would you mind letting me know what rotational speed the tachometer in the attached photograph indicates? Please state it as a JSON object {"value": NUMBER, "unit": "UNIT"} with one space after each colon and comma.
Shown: {"value": 5600, "unit": "rpm"}
